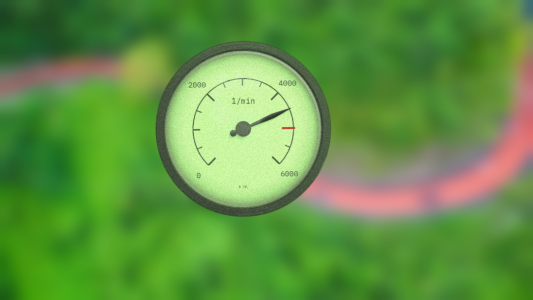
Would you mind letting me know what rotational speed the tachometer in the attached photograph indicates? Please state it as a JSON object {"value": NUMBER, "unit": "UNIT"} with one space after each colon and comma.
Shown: {"value": 4500, "unit": "rpm"}
